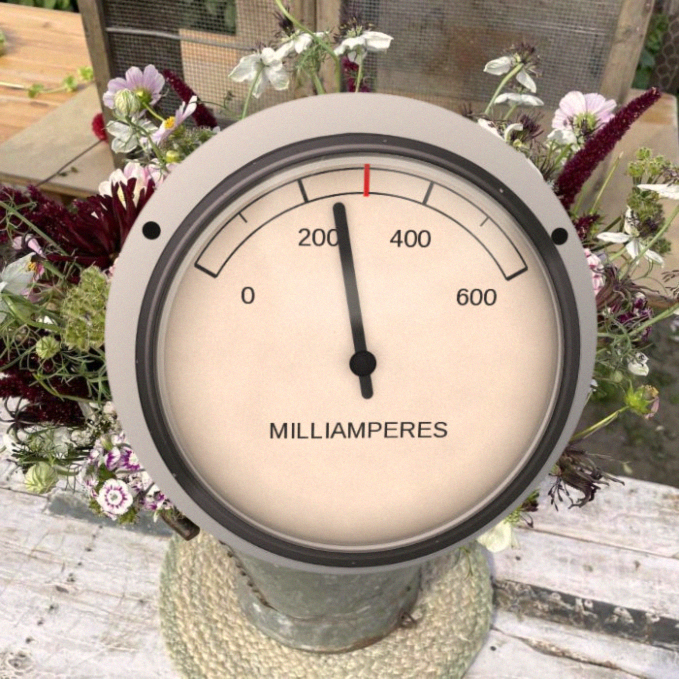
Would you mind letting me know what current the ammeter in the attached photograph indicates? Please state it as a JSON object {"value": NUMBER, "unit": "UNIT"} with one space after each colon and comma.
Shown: {"value": 250, "unit": "mA"}
